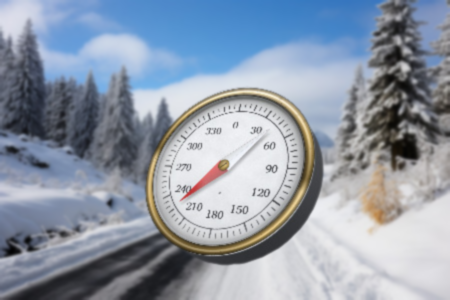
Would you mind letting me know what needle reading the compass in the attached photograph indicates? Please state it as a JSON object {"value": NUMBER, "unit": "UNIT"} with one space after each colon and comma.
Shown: {"value": 225, "unit": "°"}
